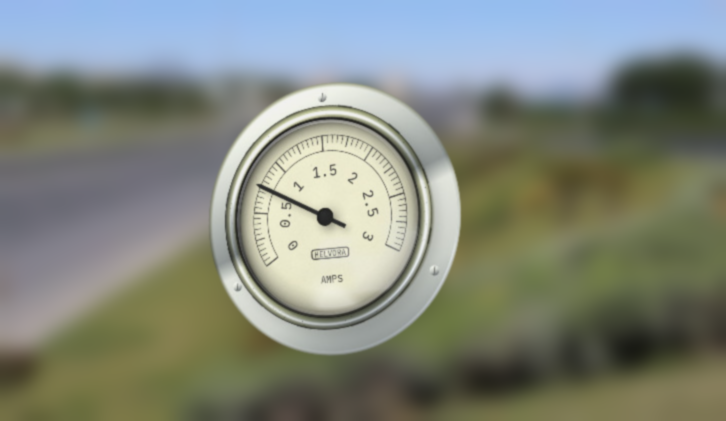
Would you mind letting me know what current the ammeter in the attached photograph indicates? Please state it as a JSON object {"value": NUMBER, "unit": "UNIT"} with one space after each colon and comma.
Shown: {"value": 0.75, "unit": "A"}
